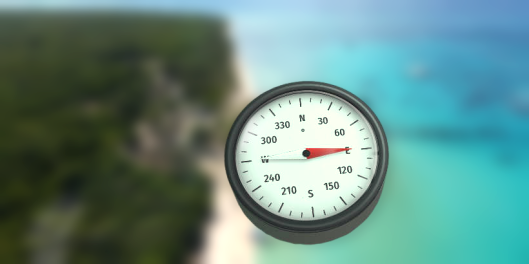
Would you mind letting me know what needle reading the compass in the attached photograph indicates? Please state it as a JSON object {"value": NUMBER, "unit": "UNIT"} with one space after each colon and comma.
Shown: {"value": 90, "unit": "°"}
